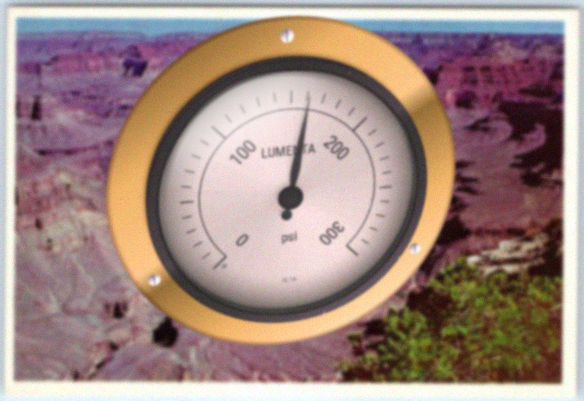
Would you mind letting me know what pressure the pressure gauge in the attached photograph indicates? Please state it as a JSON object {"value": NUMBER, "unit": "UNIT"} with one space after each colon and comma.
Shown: {"value": 160, "unit": "psi"}
